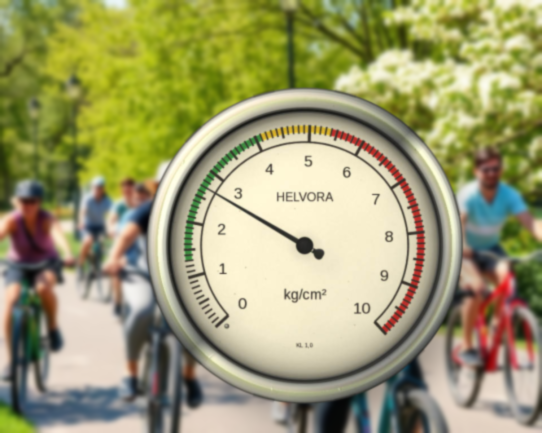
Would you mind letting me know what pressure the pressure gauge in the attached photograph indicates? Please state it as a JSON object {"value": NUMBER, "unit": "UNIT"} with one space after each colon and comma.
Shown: {"value": 2.7, "unit": "kg/cm²"}
